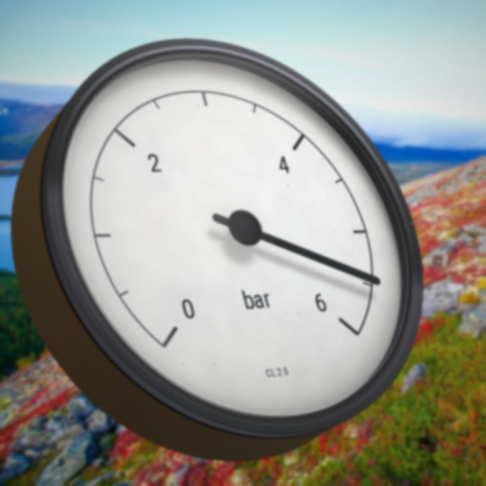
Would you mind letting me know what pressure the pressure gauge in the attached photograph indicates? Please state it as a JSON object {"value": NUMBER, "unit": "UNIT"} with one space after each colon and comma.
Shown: {"value": 5.5, "unit": "bar"}
